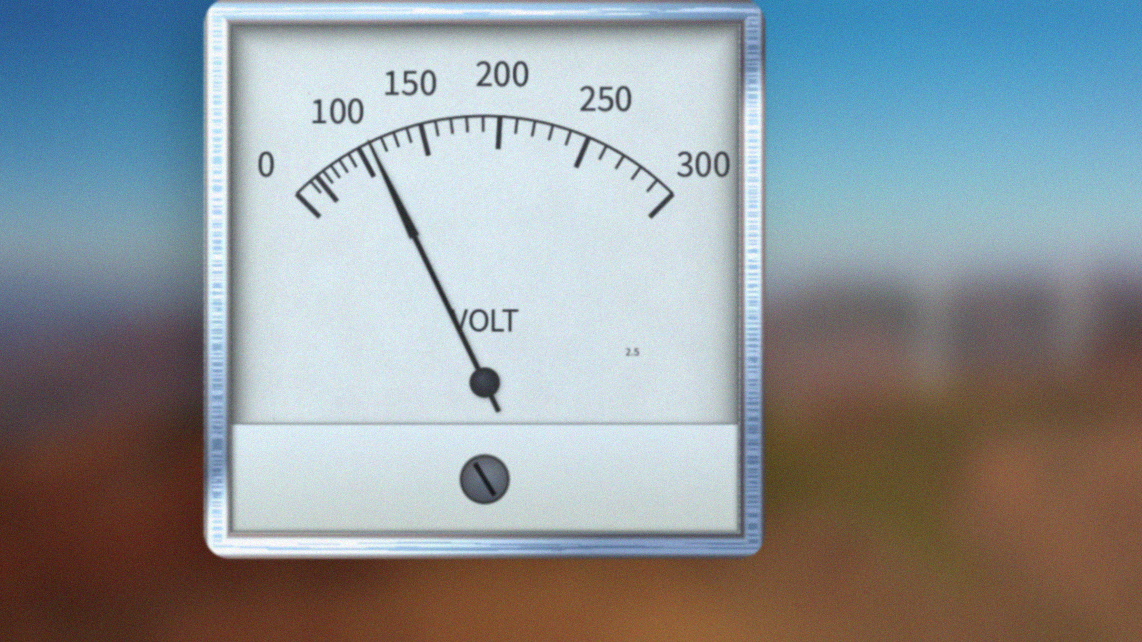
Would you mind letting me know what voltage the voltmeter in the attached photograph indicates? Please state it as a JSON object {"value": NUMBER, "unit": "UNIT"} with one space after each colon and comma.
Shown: {"value": 110, "unit": "V"}
